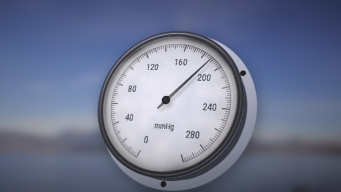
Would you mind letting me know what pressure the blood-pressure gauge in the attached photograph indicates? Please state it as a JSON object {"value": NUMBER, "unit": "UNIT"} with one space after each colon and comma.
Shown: {"value": 190, "unit": "mmHg"}
